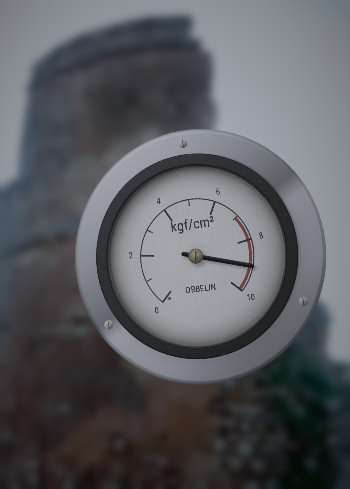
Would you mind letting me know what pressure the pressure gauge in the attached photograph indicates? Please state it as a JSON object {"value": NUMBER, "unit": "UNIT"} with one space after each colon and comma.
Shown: {"value": 9, "unit": "kg/cm²"}
